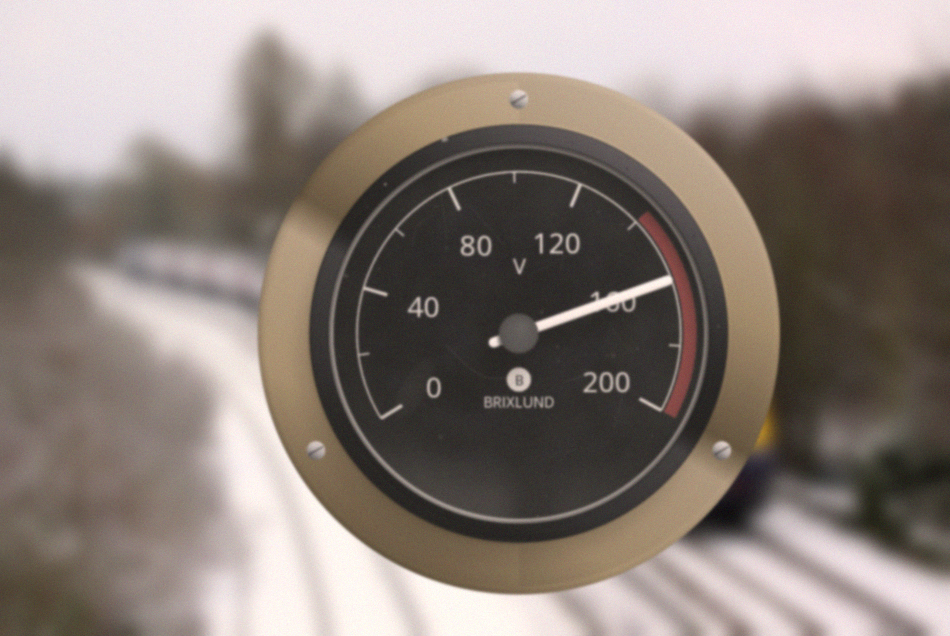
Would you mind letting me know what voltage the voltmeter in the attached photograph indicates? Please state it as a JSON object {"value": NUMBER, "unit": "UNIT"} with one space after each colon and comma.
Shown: {"value": 160, "unit": "V"}
